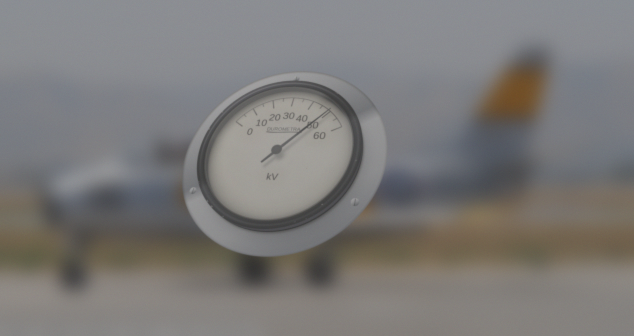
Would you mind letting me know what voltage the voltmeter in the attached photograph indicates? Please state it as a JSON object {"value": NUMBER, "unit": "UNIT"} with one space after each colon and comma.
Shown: {"value": 50, "unit": "kV"}
